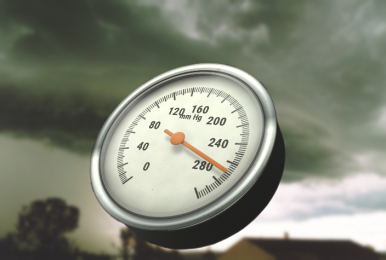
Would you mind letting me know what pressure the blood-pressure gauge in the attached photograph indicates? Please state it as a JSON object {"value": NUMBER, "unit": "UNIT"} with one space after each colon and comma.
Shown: {"value": 270, "unit": "mmHg"}
